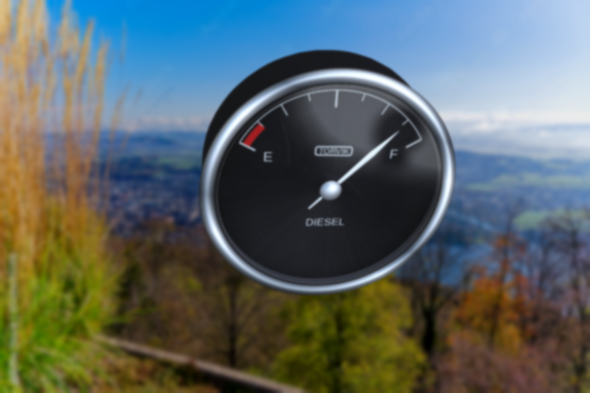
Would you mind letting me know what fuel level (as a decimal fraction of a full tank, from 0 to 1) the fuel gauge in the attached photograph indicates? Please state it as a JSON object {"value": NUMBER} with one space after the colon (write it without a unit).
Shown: {"value": 0.875}
